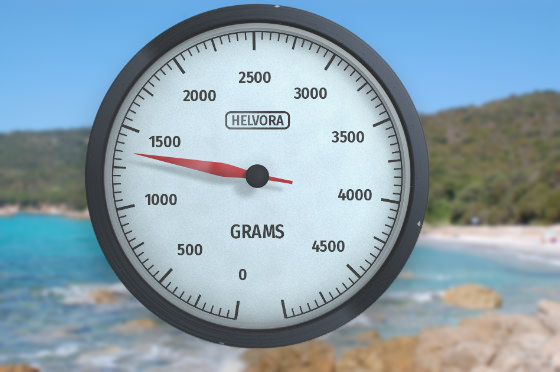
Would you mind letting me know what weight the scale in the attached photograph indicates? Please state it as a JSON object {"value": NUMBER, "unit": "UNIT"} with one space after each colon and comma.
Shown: {"value": 1350, "unit": "g"}
